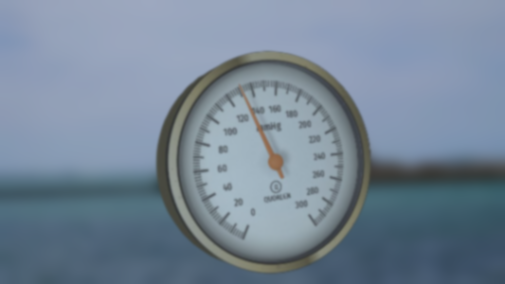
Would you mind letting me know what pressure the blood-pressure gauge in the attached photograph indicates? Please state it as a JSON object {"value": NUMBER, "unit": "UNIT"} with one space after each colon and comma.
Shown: {"value": 130, "unit": "mmHg"}
